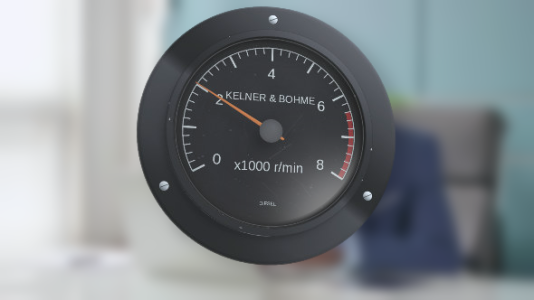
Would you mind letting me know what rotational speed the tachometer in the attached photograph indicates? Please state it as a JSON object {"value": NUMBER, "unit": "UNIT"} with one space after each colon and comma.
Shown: {"value": 2000, "unit": "rpm"}
